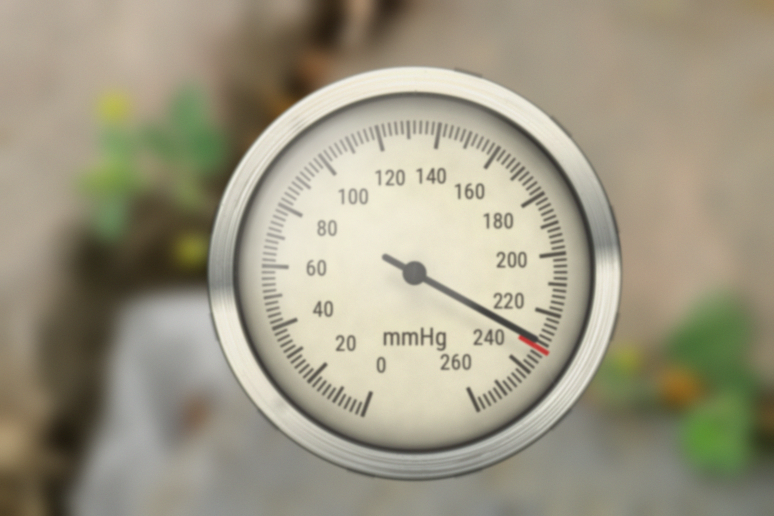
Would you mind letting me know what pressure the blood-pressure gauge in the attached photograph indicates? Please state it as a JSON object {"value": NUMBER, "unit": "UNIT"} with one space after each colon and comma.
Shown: {"value": 230, "unit": "mmHg"}
